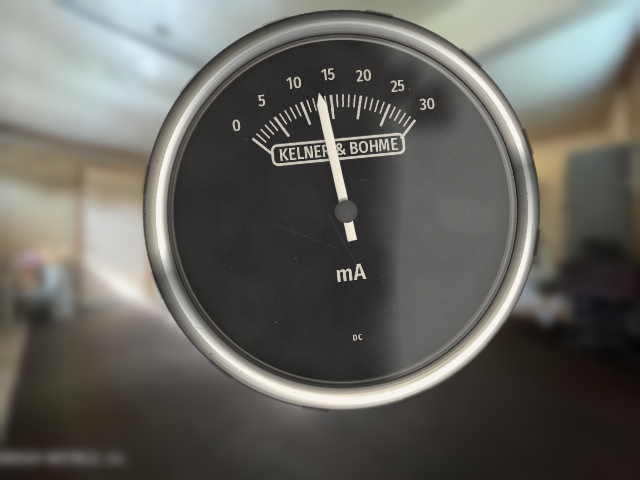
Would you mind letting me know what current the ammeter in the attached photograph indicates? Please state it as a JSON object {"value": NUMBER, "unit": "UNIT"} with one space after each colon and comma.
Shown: {"value": 13, "unit": "mA"}
